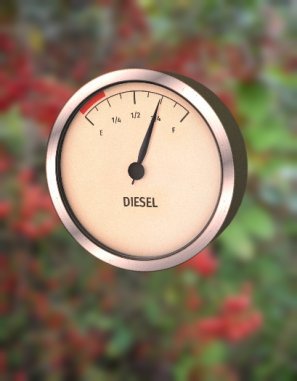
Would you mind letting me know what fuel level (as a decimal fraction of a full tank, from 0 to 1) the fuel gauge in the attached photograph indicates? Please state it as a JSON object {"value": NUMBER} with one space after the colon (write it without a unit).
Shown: {"value": 0.75}
